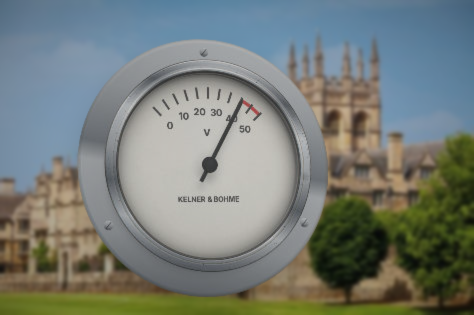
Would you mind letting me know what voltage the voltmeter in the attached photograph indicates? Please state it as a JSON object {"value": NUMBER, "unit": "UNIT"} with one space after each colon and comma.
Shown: {"value": 40, "unit": "V"}
